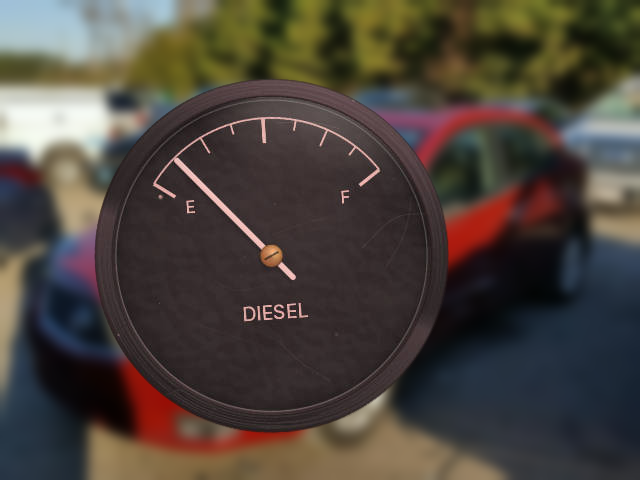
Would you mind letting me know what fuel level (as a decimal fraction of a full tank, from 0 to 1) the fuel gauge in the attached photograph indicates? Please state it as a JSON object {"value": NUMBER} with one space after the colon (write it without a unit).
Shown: {"value": 0.125}
